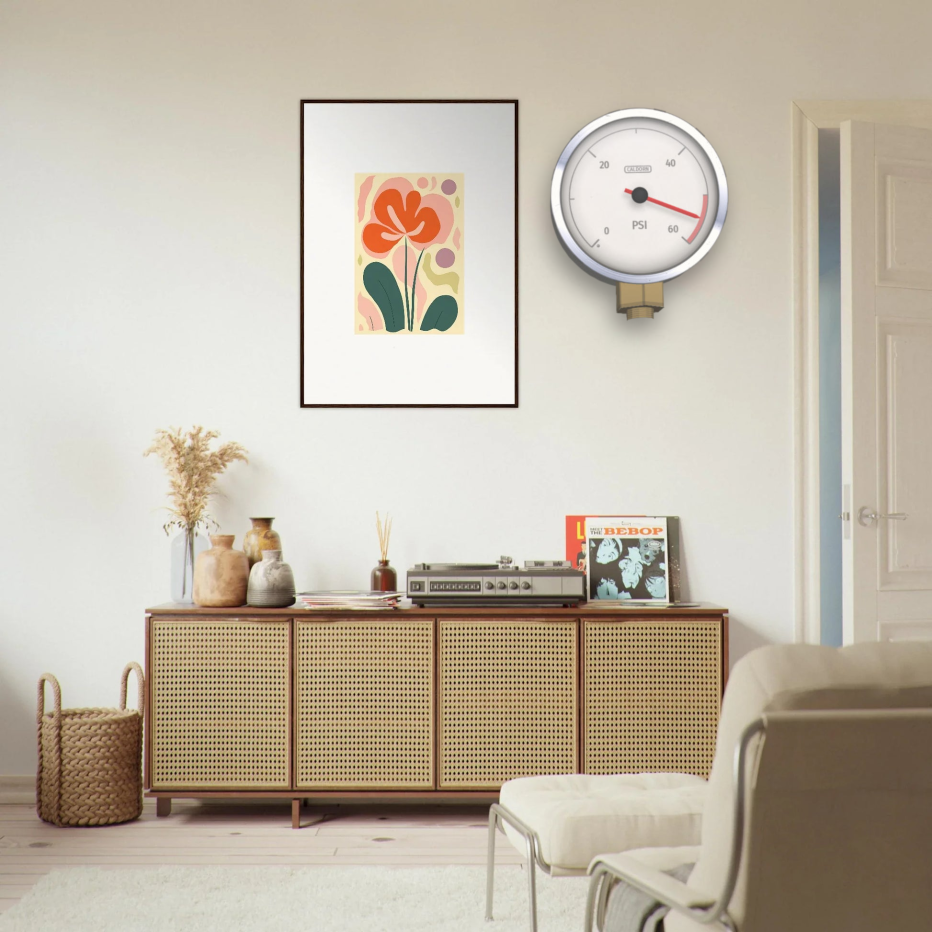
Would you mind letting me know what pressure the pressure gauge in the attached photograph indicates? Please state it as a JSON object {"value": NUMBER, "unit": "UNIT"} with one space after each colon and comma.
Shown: {"value": 55, "unit": "psi"}
